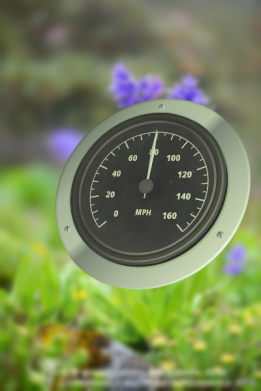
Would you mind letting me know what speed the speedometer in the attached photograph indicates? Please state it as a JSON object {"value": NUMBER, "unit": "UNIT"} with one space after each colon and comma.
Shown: {"value": 80, "unit": "mph"}
